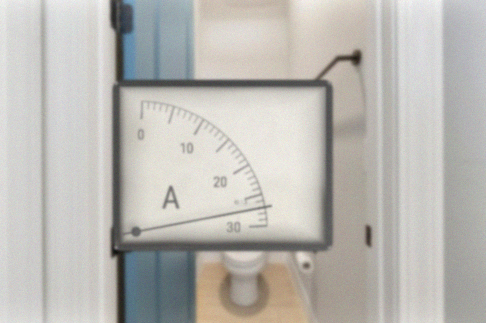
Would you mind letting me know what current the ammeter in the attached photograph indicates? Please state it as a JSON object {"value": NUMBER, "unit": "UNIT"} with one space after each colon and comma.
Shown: {"value": 27, "unit": "A"}
